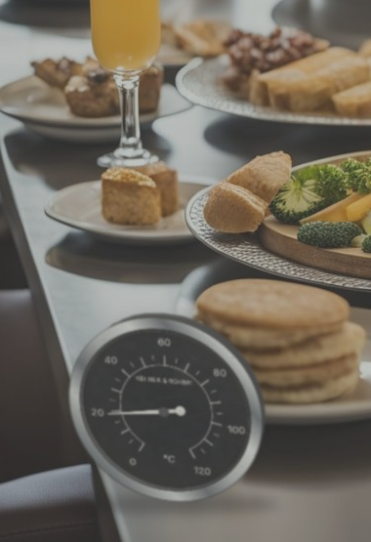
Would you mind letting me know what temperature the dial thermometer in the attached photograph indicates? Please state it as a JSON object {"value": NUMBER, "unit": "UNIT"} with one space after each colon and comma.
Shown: {"value": 20, "unit": "°C"}
